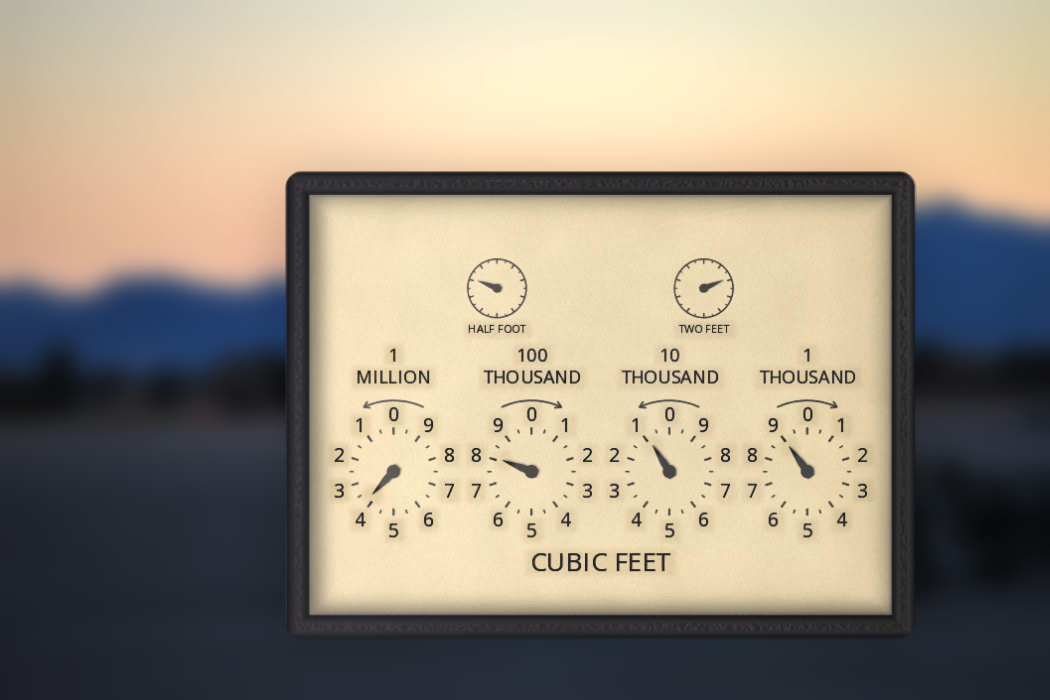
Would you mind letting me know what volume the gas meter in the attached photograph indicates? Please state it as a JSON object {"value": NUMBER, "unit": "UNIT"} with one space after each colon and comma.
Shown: {"value": 380900, "unit": "ft³"}
